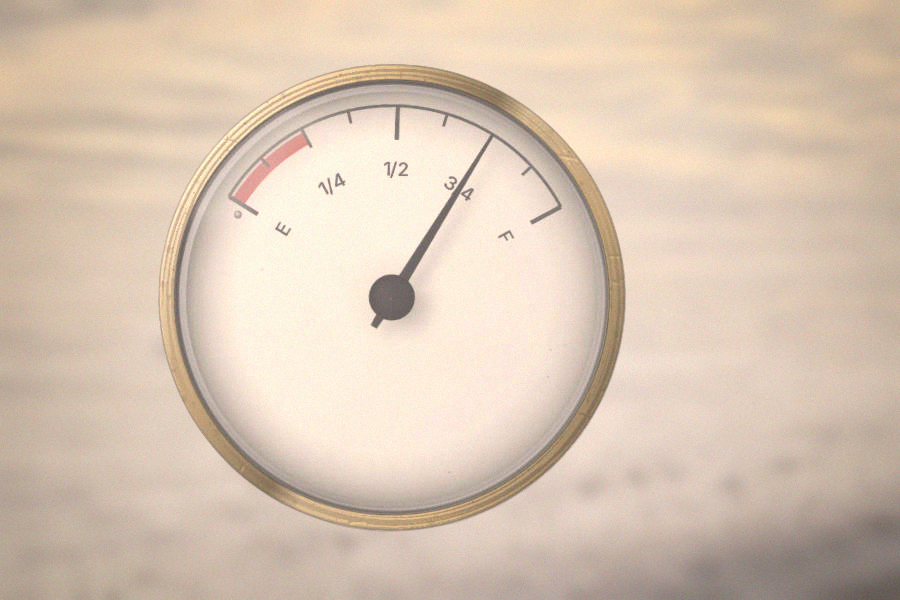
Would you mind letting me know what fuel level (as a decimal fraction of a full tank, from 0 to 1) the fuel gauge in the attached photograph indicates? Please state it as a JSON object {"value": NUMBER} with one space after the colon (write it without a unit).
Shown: {"value": 0.75}
